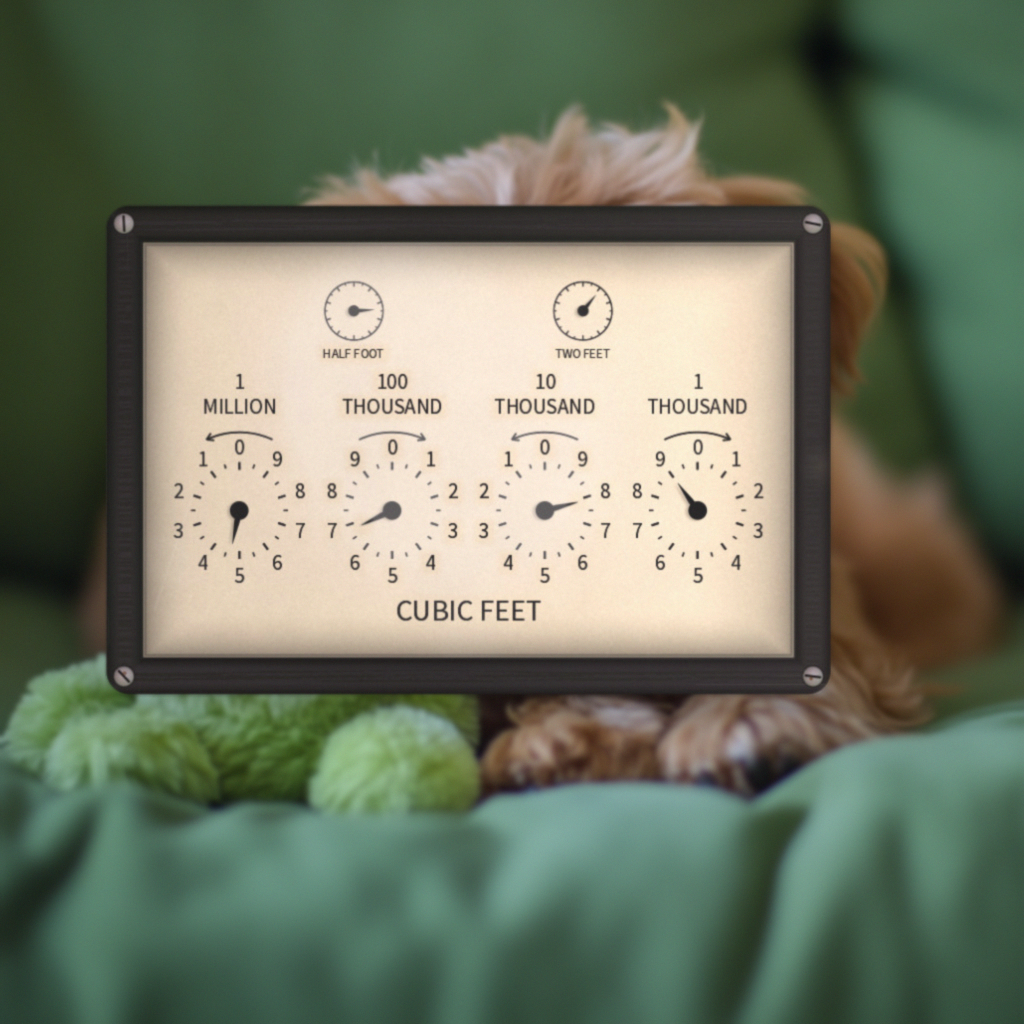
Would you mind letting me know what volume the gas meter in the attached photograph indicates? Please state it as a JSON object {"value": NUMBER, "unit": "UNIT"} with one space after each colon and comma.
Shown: {"value": 467900, "unit": "ft³"}
